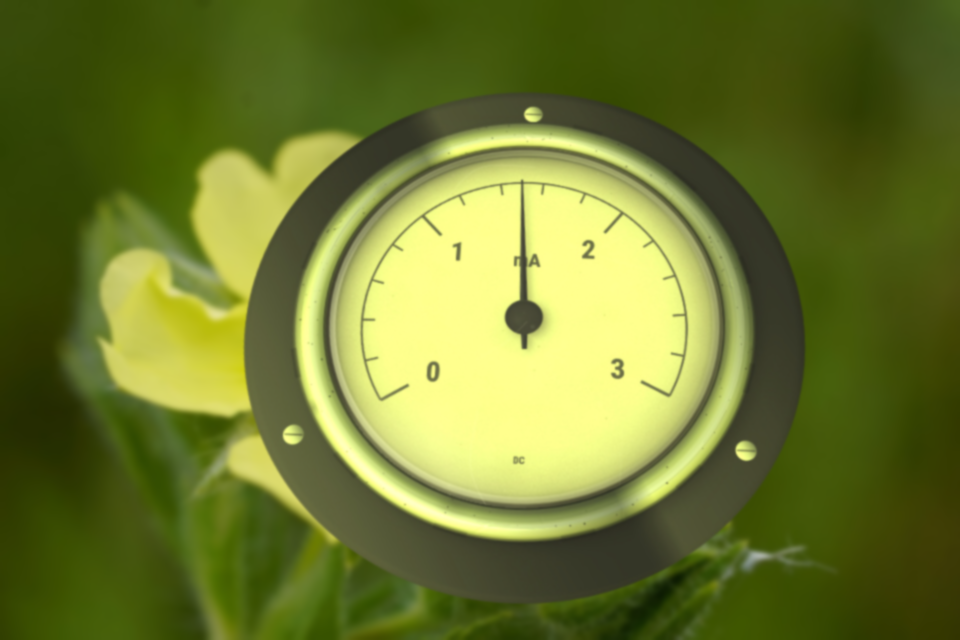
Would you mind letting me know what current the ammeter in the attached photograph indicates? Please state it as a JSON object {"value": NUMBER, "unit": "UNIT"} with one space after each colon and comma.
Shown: {"value": 1.5, "unit": "mA"}
